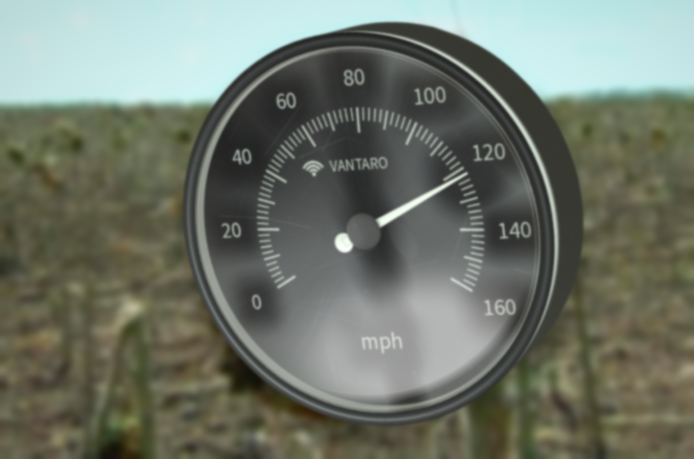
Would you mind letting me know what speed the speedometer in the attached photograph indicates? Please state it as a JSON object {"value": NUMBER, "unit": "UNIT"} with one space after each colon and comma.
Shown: {"value": 122, "unit": "mph"}
